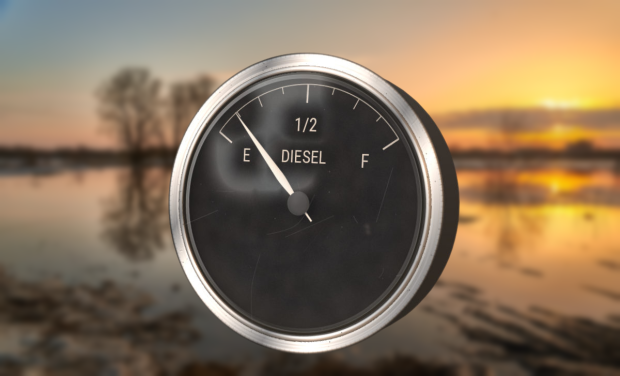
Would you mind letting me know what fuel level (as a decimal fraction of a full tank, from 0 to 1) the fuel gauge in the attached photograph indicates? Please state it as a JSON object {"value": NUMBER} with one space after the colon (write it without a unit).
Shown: {"value": 0.125}
